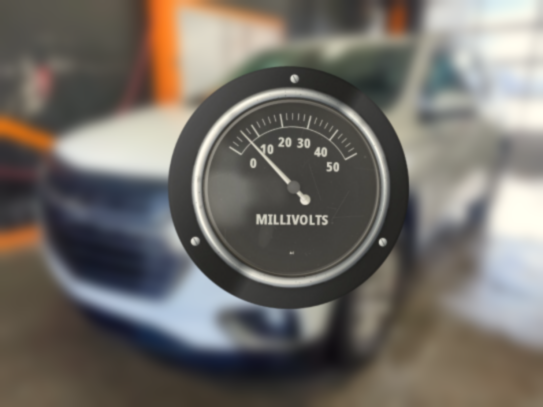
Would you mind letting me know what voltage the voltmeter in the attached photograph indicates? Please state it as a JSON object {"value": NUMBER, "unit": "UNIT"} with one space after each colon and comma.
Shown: {"value": 6, "unit": "mV"}
